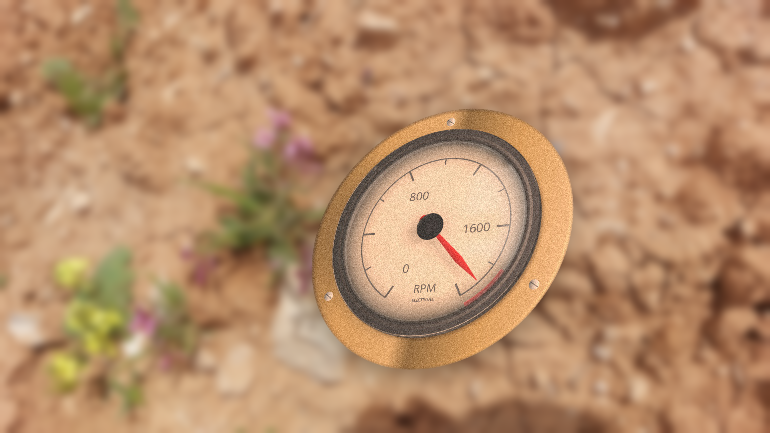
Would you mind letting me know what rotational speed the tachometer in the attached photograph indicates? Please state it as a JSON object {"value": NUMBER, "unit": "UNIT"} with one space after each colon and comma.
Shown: {"value": 1900, "unit": "rpm"}
